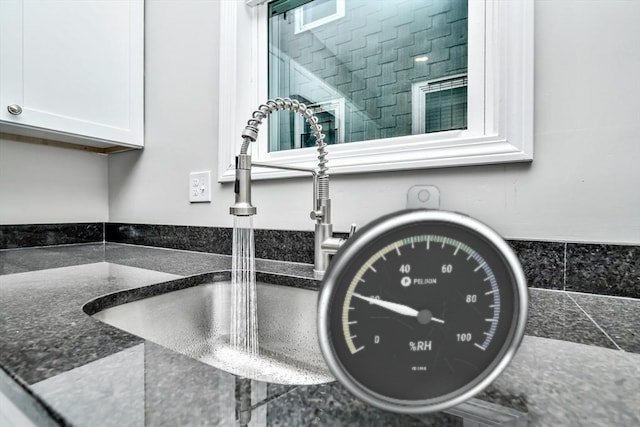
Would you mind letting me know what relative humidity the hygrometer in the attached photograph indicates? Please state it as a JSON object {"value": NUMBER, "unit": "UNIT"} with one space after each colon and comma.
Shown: {"value": 20, "unit": "%"}
